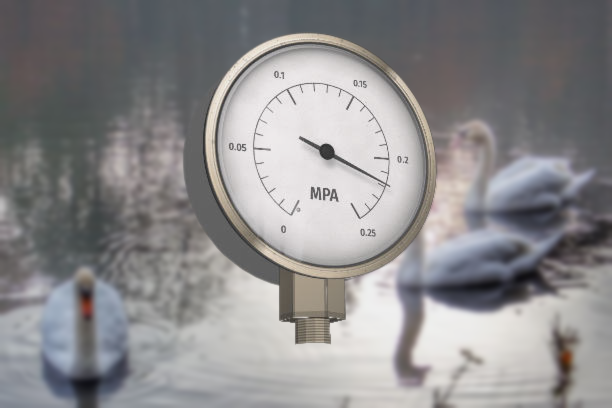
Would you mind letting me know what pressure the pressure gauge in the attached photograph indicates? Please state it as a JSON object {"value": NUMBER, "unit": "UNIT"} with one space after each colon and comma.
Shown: {"value": 0.22, "unit": "MPa"}
